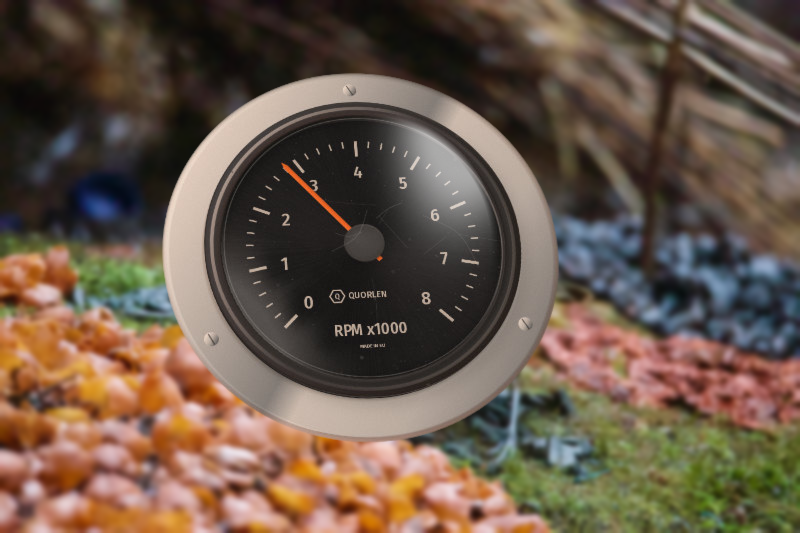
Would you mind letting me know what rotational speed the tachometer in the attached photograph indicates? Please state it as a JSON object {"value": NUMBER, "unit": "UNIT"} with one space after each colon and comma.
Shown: {"value": 2800, "unit": "rpm"}
